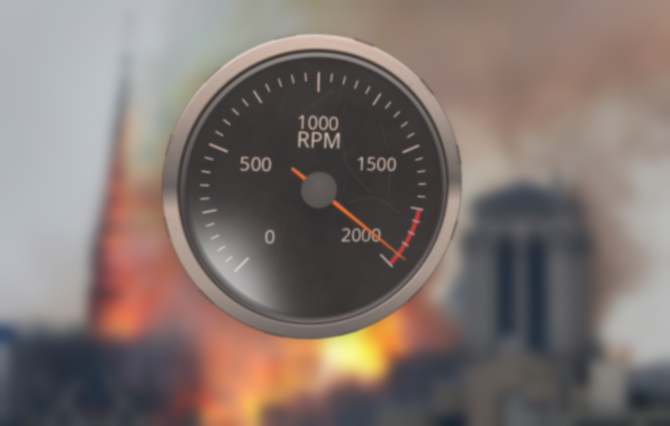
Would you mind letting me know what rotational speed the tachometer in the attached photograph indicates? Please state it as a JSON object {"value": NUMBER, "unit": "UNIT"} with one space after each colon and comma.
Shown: {"value": 1950, "unit": "rpm"}
